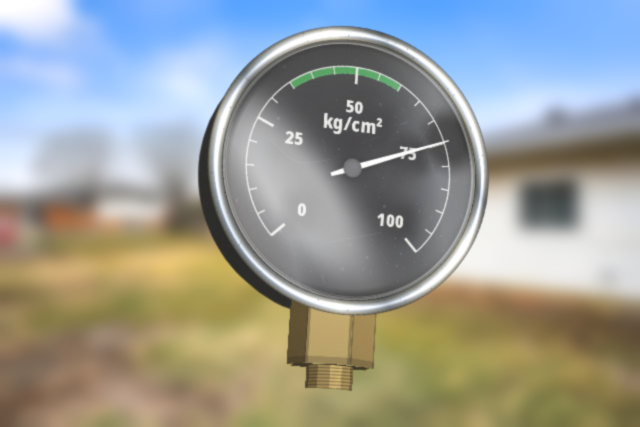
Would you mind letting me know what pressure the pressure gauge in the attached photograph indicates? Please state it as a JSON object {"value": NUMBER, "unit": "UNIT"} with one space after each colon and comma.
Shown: {"value": 75, "unit": "kg/cm²"}
